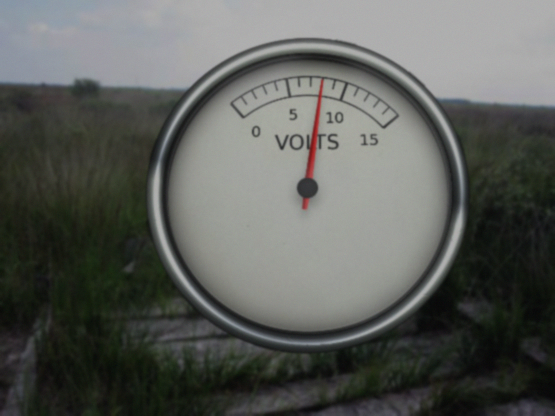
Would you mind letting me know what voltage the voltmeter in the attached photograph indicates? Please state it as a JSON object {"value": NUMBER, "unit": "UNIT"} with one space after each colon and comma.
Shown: {"value": 8, "unit": "V"}
